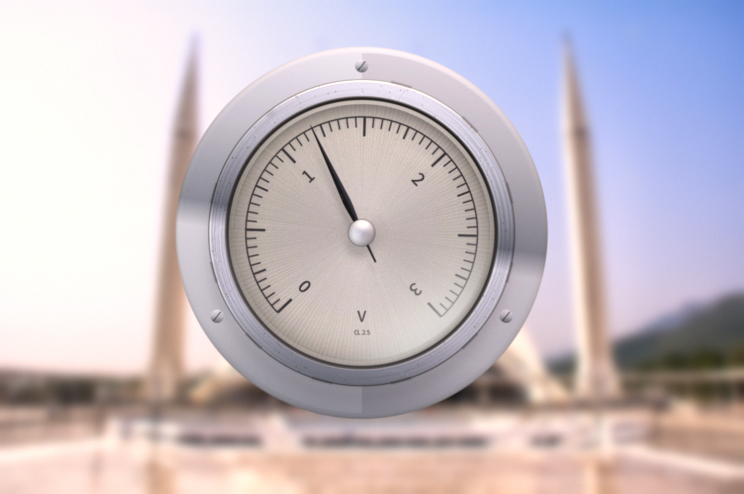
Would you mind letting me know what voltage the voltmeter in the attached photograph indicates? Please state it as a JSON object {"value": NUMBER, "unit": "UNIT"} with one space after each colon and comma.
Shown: {"value": 1.2, "unit": "V"}
